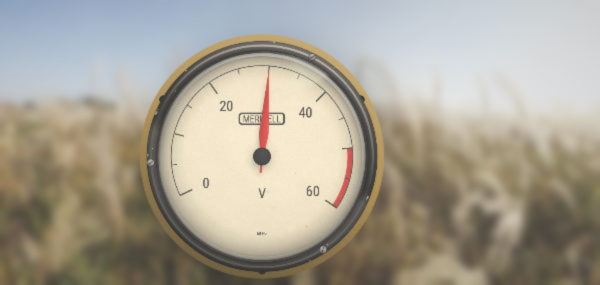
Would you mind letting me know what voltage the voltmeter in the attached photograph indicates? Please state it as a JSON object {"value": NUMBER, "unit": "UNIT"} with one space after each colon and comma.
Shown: {"value": 30, "unit": "V"}
